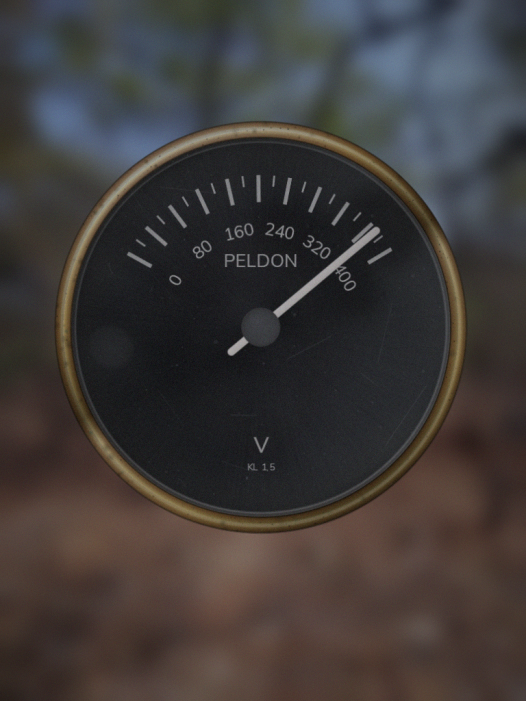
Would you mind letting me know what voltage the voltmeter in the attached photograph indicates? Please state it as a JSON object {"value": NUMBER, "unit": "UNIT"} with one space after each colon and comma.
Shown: {"value": 370, "unit": "V"}
